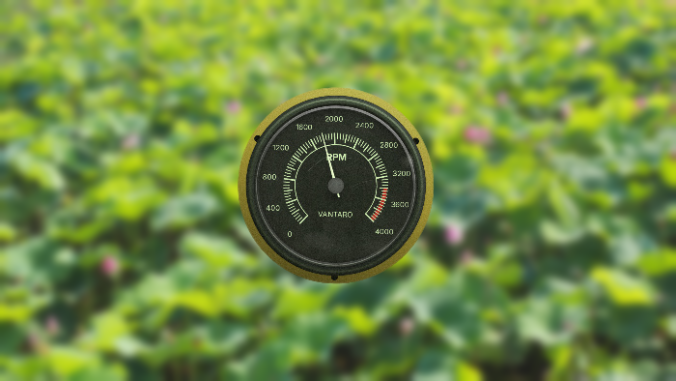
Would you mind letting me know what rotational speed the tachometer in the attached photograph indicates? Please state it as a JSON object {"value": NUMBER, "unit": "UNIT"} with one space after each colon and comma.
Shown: {"value": 1800, "unit": "rpm"}
